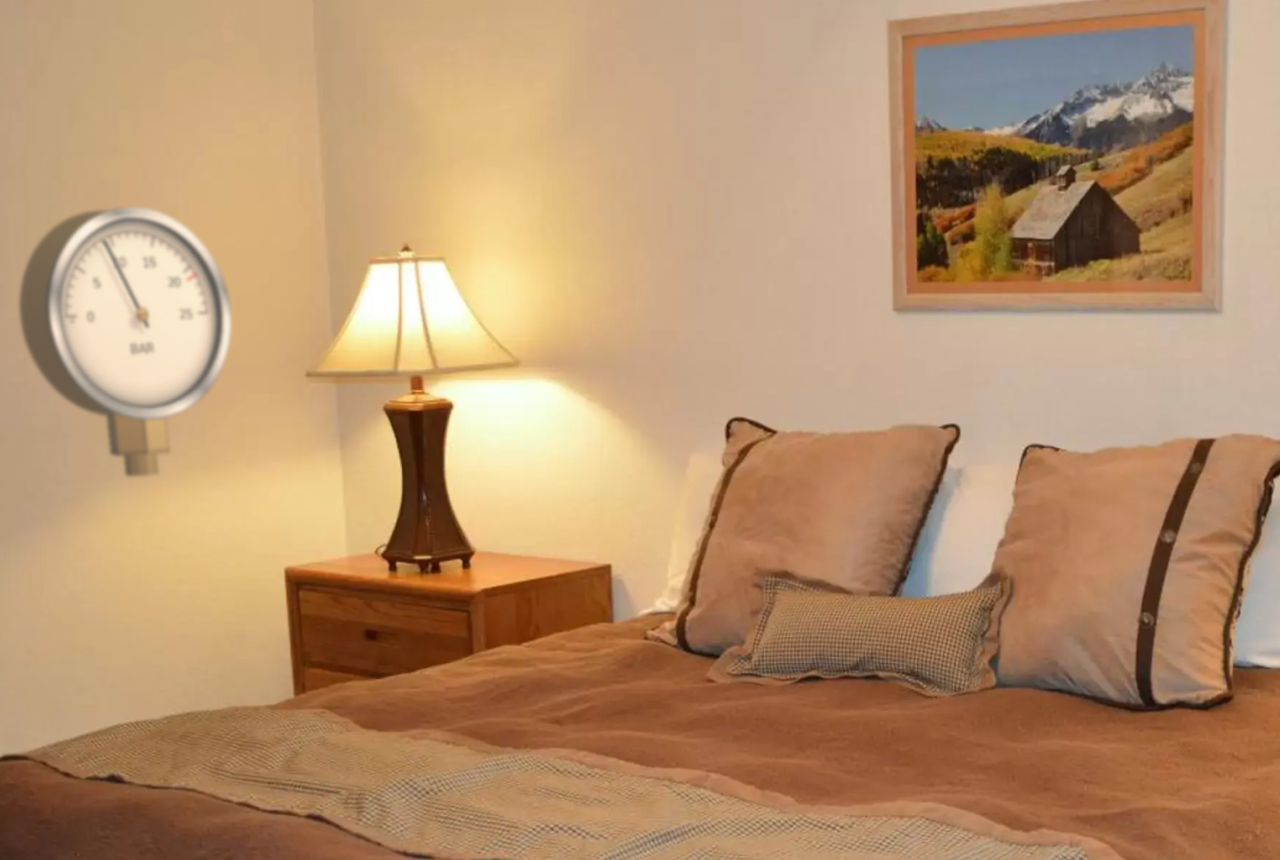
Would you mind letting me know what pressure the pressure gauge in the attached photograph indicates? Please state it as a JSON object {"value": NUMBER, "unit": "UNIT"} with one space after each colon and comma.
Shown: {"value": 9, "unit": "bar"}
